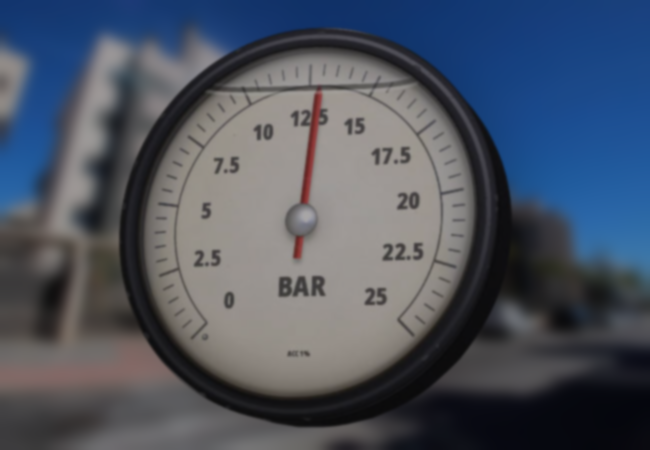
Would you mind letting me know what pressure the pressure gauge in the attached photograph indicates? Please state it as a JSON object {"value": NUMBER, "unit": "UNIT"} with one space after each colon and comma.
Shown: {"value": 13, "unit": "bar"}
